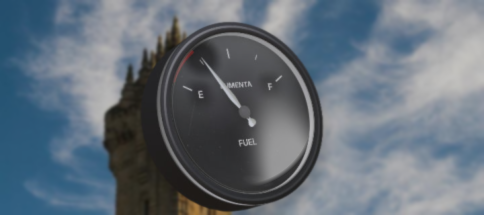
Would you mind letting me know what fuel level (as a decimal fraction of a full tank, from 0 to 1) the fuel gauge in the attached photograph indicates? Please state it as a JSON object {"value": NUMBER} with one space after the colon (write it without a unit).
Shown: {"value": 0.25}
